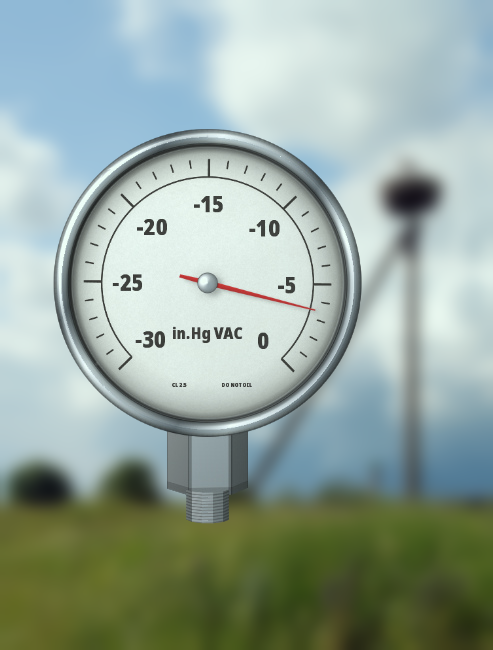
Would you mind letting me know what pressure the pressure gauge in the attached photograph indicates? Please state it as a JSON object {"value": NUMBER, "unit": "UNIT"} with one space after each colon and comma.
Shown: {"value": -3.5, "unit": "inHg"}
